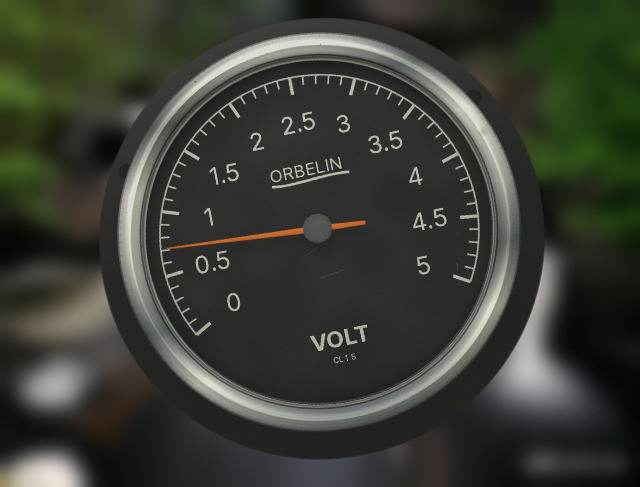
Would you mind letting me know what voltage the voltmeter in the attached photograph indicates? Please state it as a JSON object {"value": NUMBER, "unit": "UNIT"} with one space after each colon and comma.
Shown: {"value": 0.7, "unit": "V"}
